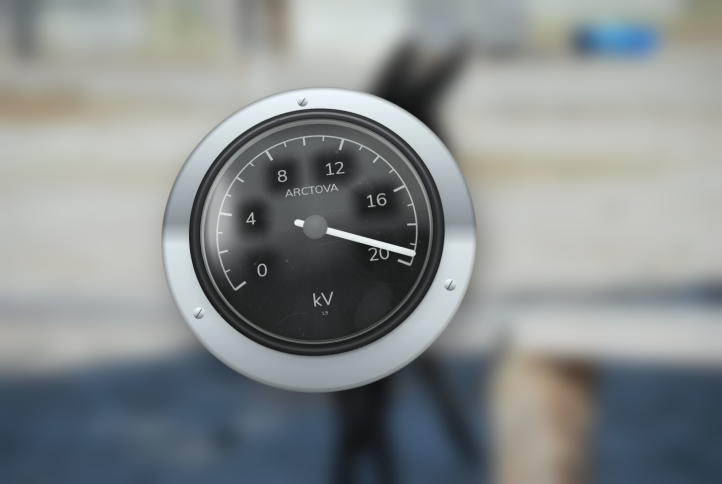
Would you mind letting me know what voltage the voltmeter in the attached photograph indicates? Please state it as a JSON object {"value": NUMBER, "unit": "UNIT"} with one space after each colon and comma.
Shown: {"value": 19.5, "unit": "kV"}
